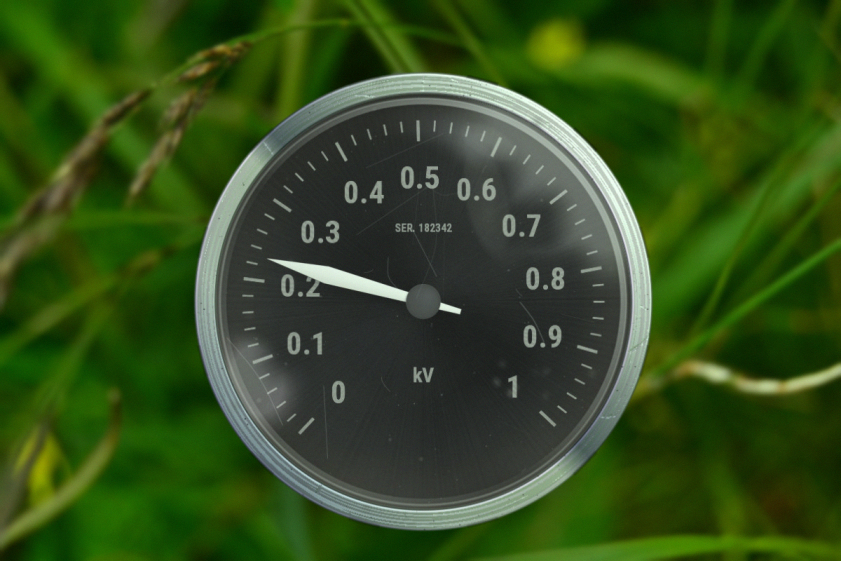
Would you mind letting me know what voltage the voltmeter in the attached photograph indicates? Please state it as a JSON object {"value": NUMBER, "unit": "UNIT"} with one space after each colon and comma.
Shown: {"value": 0.23, "unit": "kV"}
